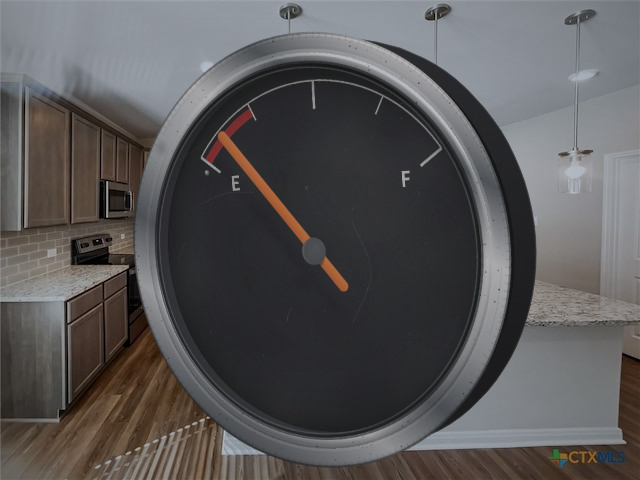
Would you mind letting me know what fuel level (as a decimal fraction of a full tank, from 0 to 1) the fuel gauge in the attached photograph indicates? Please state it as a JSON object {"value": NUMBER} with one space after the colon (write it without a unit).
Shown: {"value": 0.125}
